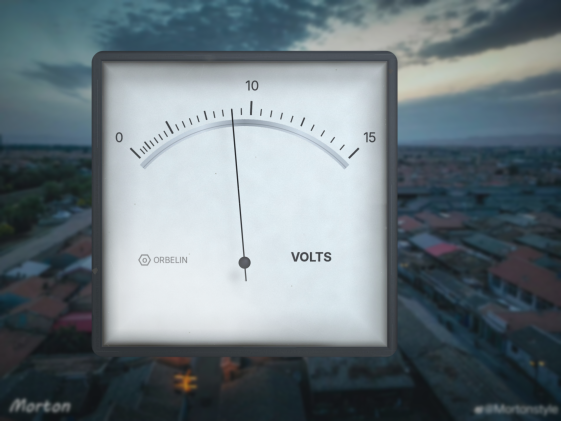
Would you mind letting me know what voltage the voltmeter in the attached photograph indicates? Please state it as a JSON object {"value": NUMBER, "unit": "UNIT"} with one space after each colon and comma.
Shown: {"value": 9, "unit": "V"}
